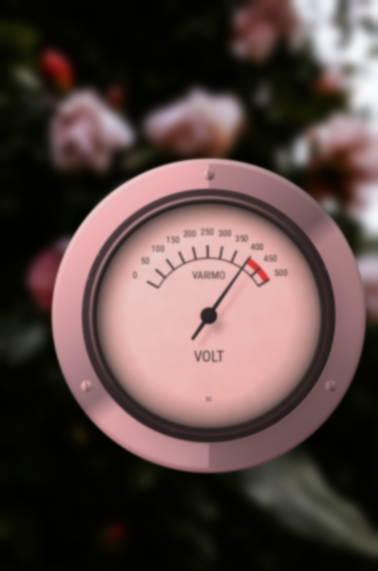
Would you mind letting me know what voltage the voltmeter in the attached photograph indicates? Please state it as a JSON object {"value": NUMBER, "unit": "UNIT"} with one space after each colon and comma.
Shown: {"value": 400, "unit": "V"}
